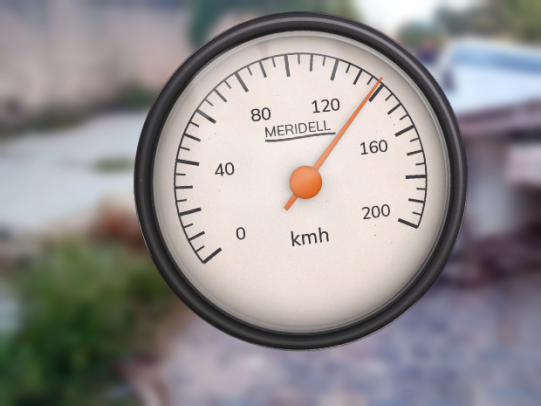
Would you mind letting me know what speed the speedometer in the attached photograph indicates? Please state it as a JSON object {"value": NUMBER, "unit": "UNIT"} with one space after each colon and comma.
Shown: {"value": 137.5, "unit": "km/h"}
